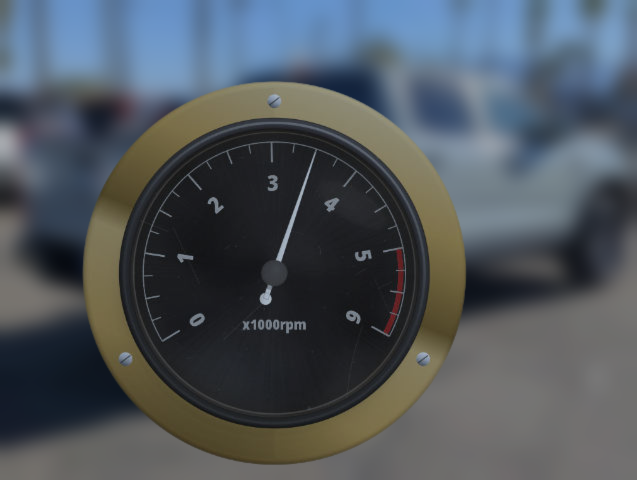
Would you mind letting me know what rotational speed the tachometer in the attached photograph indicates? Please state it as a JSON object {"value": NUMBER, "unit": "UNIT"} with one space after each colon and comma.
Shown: {"value": 3500, "unit": "rpm"}
